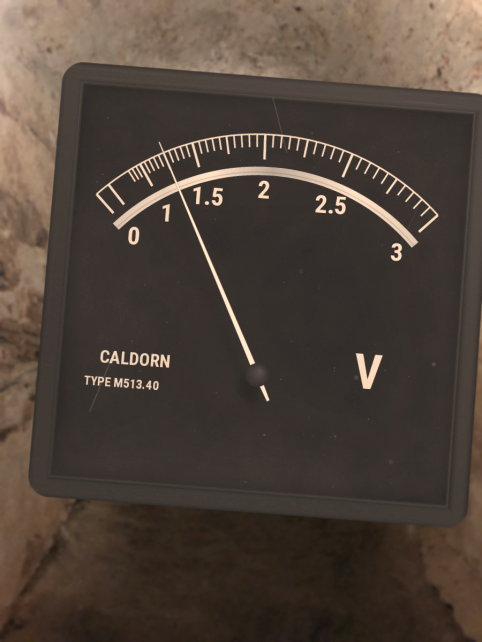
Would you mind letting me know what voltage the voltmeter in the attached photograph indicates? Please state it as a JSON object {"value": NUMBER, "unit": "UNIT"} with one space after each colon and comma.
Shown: {"value": 1.25, "unit": "V"}
